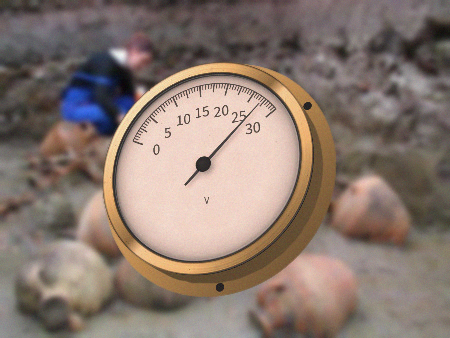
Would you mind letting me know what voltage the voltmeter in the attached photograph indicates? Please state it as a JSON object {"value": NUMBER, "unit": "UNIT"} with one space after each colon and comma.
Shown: {"value": 27.5, "unit": "V"}
